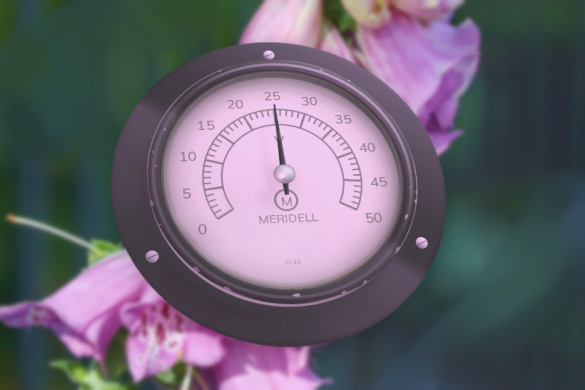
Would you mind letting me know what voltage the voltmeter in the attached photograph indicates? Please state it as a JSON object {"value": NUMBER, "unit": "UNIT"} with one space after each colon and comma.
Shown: {"value": 25, "unit": "V"}
